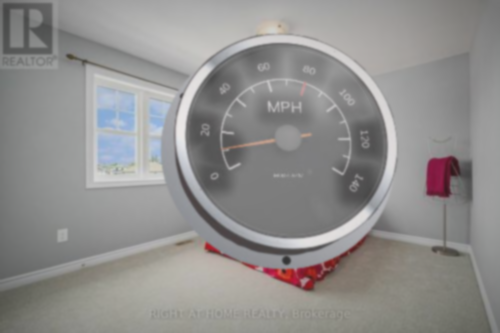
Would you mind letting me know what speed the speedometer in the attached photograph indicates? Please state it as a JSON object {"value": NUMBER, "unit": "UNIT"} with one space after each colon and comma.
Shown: {"value": 10, "unit": "mph"}
